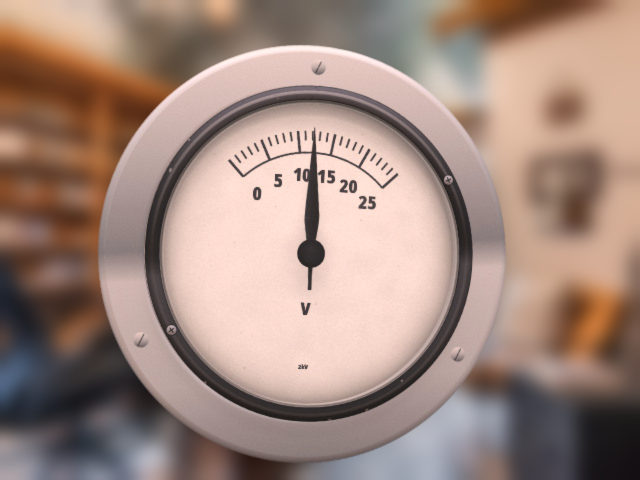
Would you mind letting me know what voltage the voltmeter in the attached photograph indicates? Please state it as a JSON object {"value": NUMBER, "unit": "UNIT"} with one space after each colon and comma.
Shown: {"value": 12, "unit": "V"}
